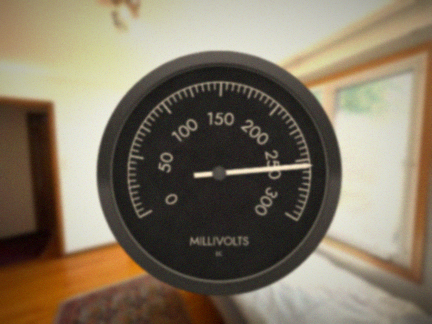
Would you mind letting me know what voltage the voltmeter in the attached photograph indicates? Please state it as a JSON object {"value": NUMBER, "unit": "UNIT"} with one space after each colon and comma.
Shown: {"value": 255, "unit": "mV"}
